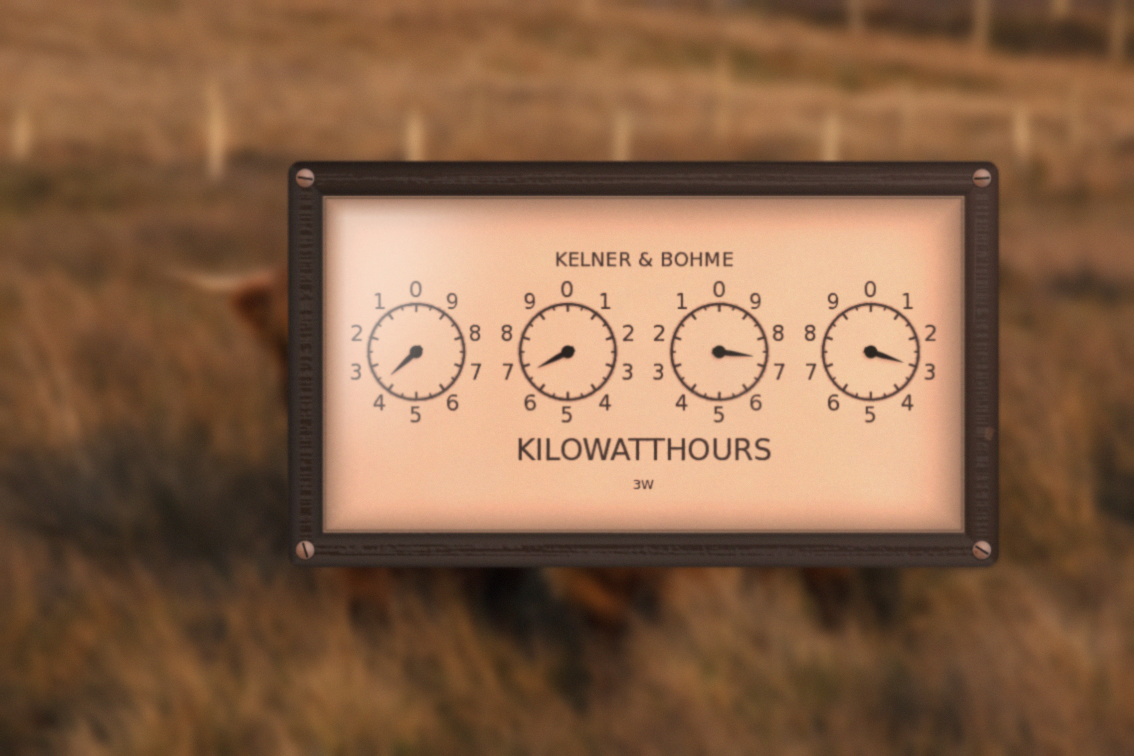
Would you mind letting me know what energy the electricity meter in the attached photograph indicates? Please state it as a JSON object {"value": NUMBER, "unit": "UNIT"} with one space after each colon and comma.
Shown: {"value": 3673, "unit": "kWh"}
